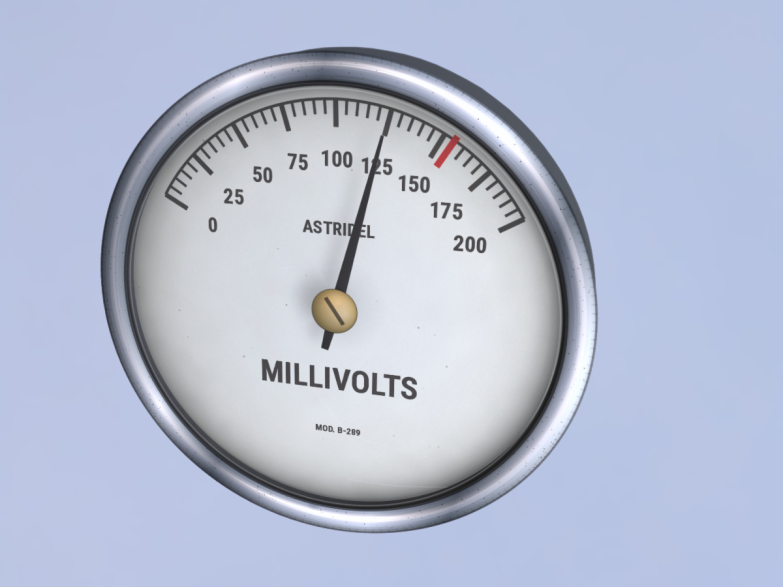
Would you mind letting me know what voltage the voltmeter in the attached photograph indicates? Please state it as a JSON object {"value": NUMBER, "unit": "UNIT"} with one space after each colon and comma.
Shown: {"value": 125, "unit": "mV"}
